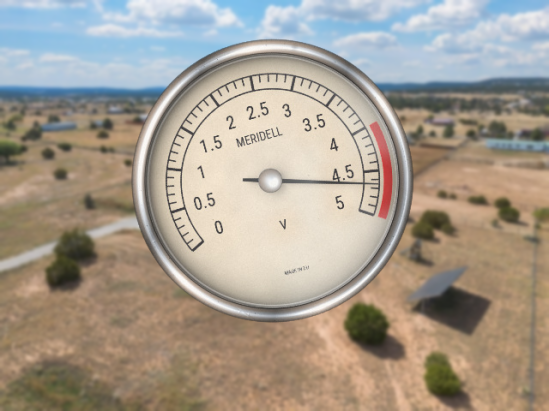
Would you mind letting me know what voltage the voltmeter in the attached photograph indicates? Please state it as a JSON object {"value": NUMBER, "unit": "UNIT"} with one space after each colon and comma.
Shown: {"value": 4.65, "unit": "V"}
